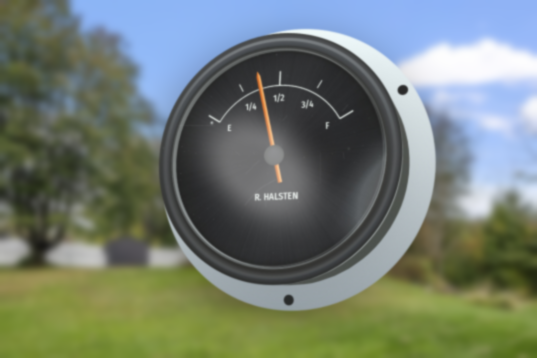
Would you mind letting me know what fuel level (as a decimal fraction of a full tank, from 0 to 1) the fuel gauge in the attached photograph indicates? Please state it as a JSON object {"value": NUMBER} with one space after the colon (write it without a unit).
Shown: {"value": 0.375}
